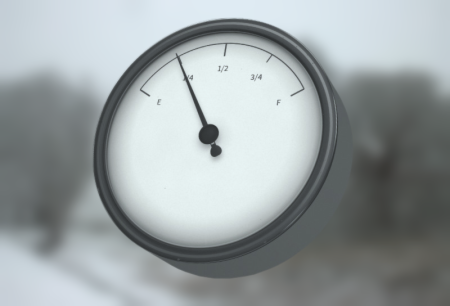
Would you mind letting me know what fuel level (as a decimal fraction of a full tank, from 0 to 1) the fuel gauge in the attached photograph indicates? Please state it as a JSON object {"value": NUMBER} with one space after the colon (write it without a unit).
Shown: {"value": 0.25}
